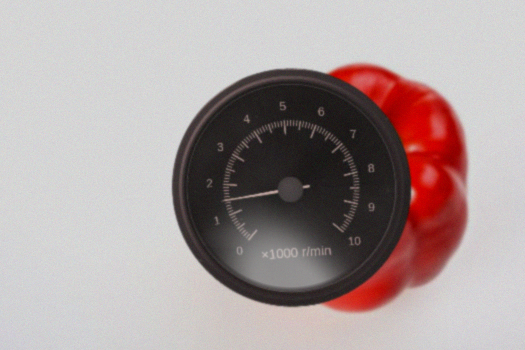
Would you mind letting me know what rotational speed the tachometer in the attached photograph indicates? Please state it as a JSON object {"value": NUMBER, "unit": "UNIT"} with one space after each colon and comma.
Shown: {"value": 1500, "unit": "rpm"}
